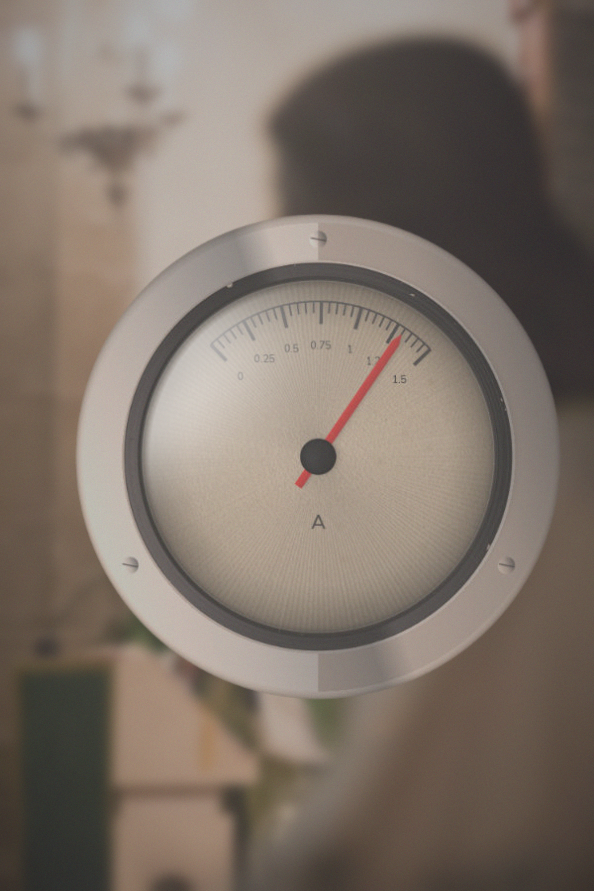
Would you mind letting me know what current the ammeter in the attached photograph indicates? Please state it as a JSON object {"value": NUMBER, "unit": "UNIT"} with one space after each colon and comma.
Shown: {"value": 1.3, "unit": "A"}
